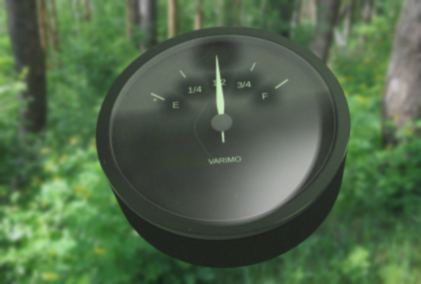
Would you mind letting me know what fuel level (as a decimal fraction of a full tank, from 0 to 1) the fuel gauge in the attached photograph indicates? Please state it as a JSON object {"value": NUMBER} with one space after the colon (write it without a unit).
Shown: {"value": 0.5}
